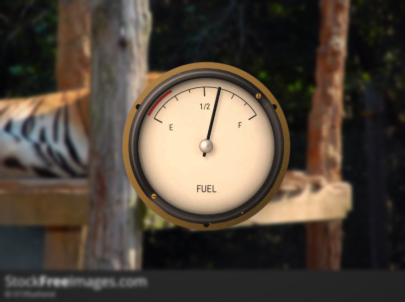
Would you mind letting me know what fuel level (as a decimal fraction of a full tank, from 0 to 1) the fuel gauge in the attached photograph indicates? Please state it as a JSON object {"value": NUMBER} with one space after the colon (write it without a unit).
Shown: {"value": 0.625}
